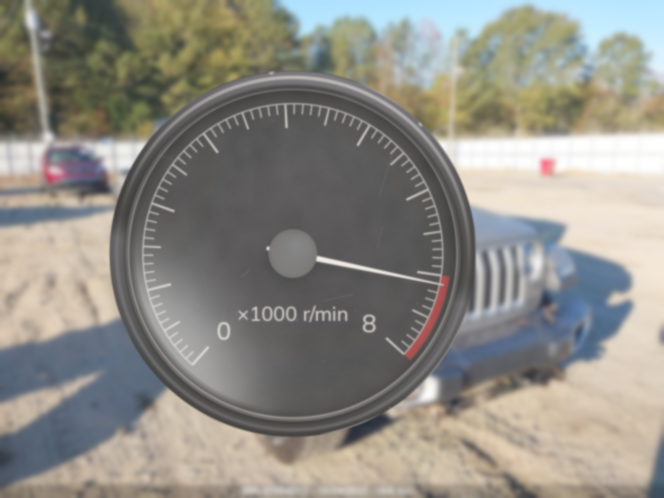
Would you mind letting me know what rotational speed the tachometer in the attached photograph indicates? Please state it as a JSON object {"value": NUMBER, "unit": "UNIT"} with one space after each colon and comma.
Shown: {"value": 7100, "unit": "rpm"}
